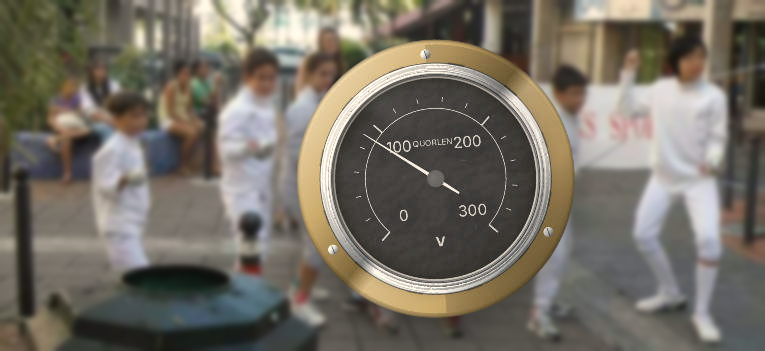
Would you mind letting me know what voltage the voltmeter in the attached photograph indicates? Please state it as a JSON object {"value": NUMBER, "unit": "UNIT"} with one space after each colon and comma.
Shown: {"value": 90, "unit": "V"}
